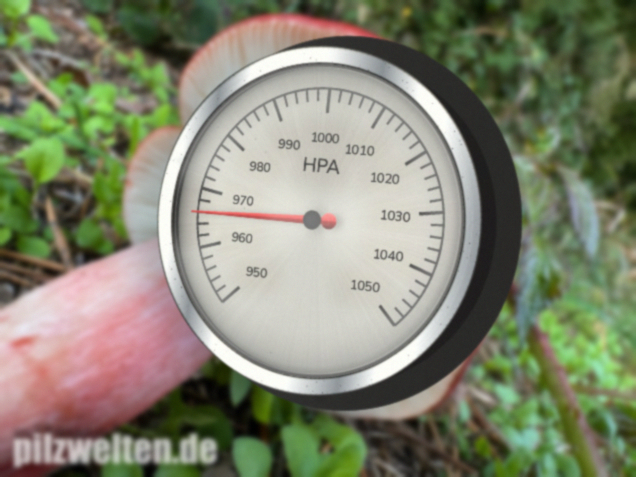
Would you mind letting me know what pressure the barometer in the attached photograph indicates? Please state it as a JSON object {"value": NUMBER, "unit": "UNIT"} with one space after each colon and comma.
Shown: {"value": 966, "unit": "hPa"}
